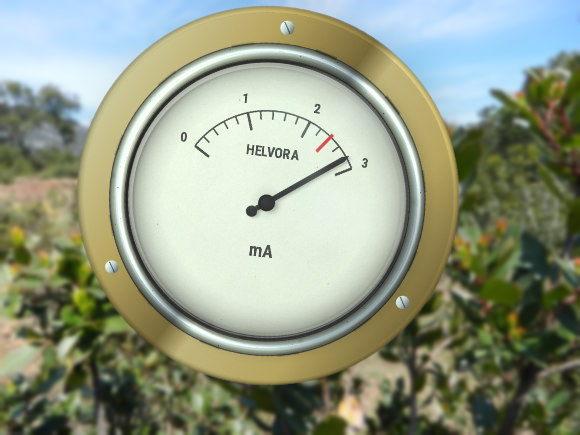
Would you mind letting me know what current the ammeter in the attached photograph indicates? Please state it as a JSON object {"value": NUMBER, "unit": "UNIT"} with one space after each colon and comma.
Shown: {"value": 2.8, "unit": "mA"}
